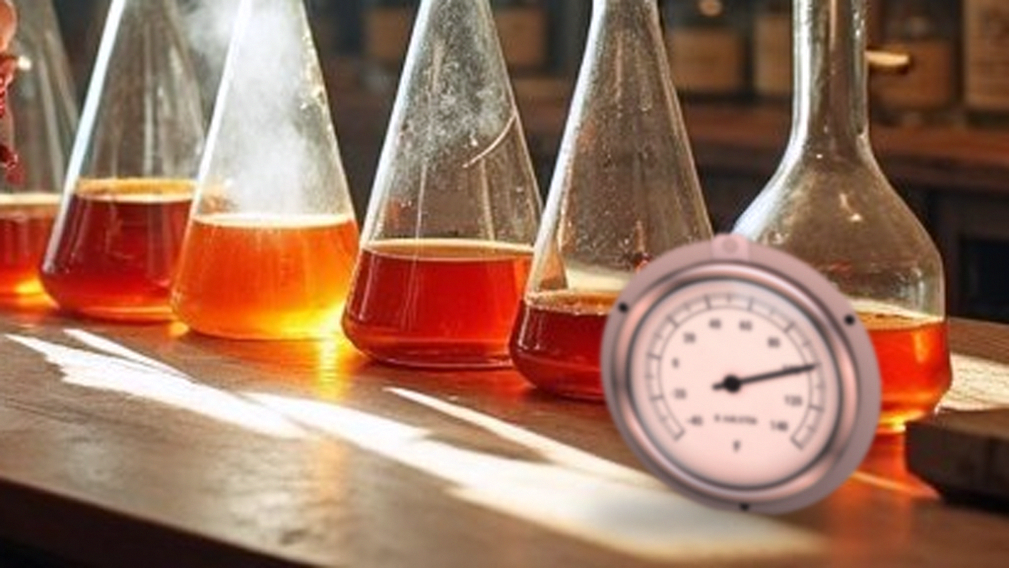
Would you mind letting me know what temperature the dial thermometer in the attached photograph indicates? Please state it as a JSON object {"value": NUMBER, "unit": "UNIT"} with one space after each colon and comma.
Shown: {"value": 100, "unit": "°F"}
